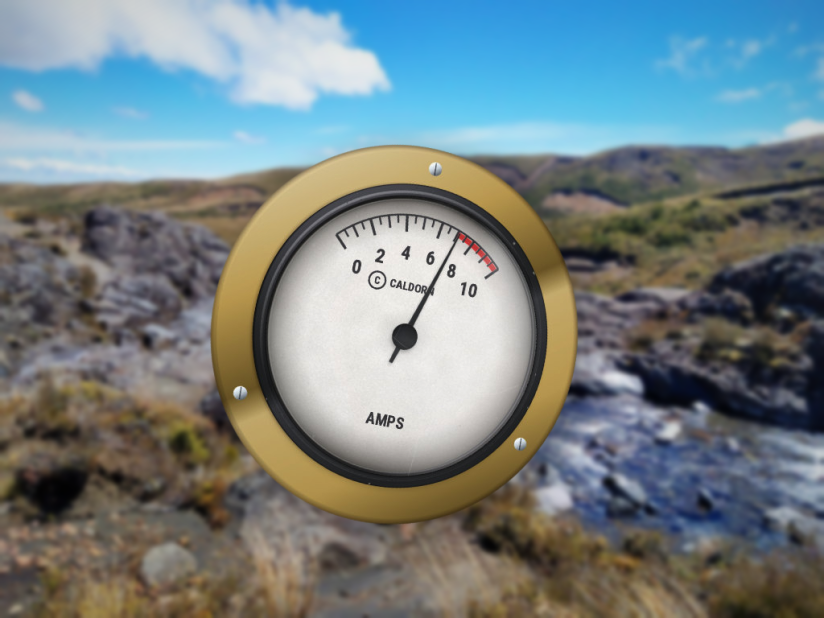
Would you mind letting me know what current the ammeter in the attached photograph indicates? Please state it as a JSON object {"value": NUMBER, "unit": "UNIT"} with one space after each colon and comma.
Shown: {"value": 7, "unit": "A"}
